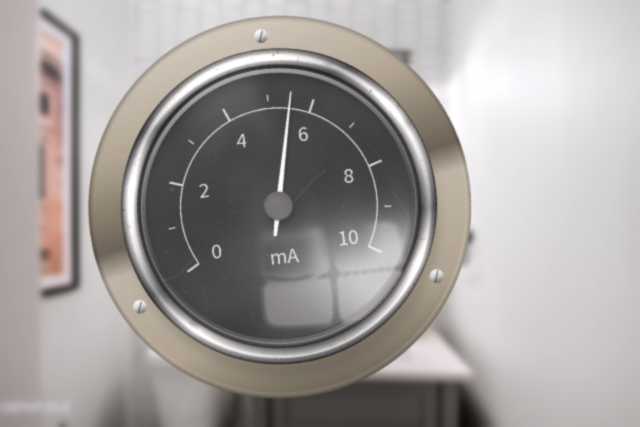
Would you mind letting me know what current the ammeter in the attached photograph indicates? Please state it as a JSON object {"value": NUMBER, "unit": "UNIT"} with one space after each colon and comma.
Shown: {"value": 5.5, "unit": "mA"}
